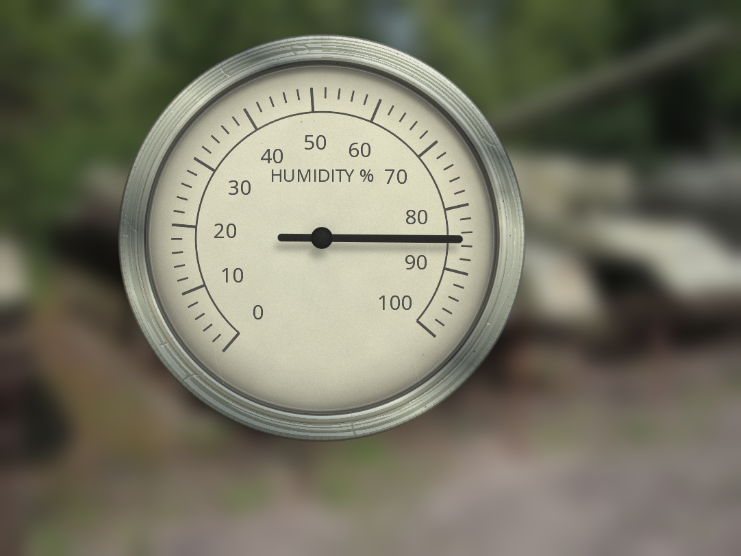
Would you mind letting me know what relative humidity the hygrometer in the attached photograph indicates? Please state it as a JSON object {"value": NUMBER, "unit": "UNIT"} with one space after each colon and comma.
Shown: {"value": 85, "unit": "%"}
